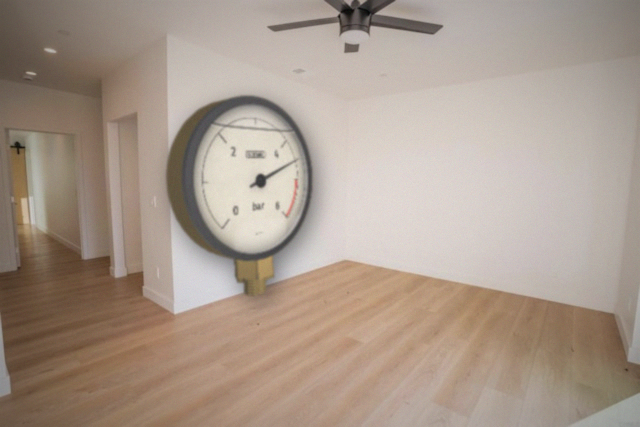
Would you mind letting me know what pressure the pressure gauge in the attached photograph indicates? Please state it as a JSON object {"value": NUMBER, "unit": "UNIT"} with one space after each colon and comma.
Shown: {"value": 4.5, "unit": "bar"}
